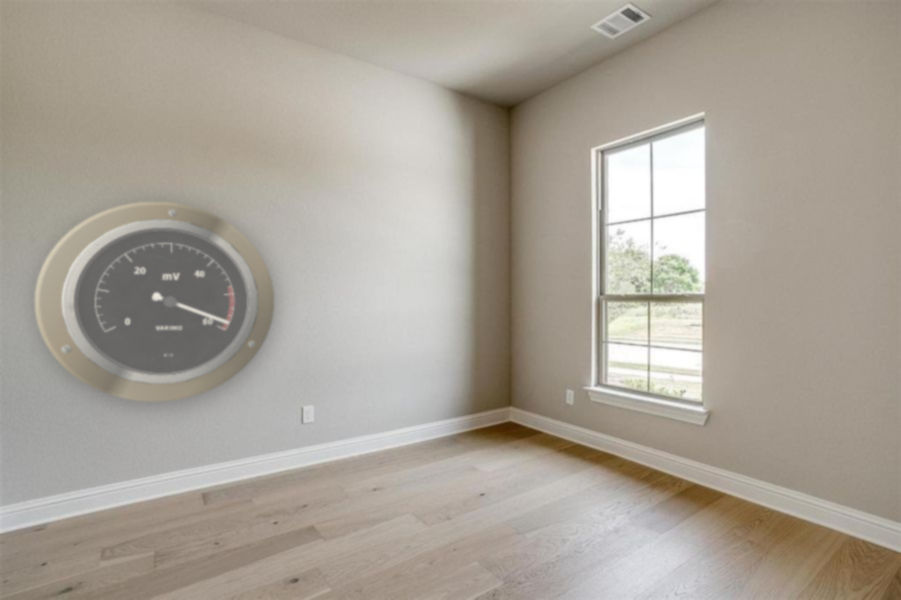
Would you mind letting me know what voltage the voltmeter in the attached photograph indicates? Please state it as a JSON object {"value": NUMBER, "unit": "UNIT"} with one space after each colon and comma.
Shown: {"value": 58, "unit": "mV"}
